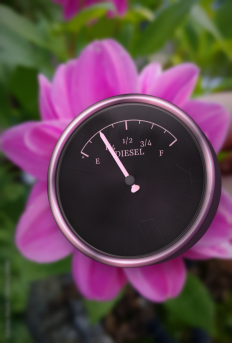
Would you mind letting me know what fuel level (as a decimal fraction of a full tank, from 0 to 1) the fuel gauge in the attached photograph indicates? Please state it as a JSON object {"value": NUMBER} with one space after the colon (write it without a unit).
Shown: {"value": 0.25}
